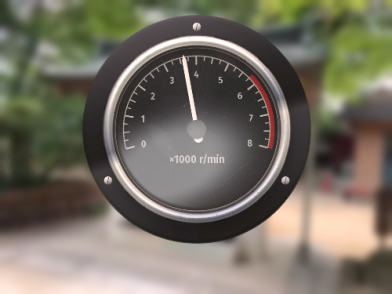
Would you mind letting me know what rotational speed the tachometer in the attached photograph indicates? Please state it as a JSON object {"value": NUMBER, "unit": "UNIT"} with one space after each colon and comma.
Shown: {"value": 3625, "unit": "rpm"}
